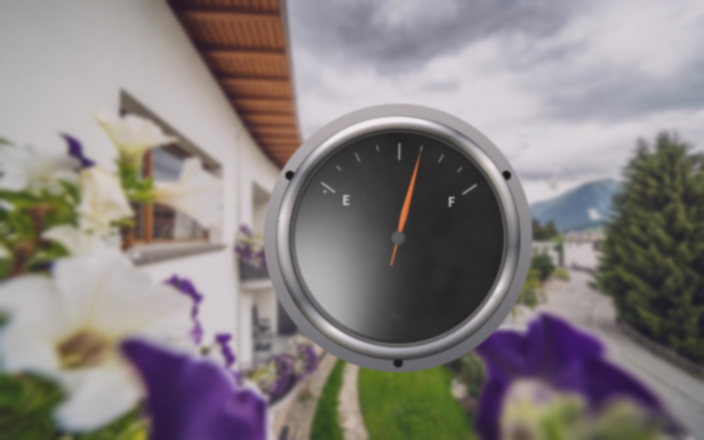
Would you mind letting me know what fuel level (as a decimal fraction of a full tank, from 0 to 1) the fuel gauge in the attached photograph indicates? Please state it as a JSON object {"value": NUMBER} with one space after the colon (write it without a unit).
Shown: {"value": 0.625}
